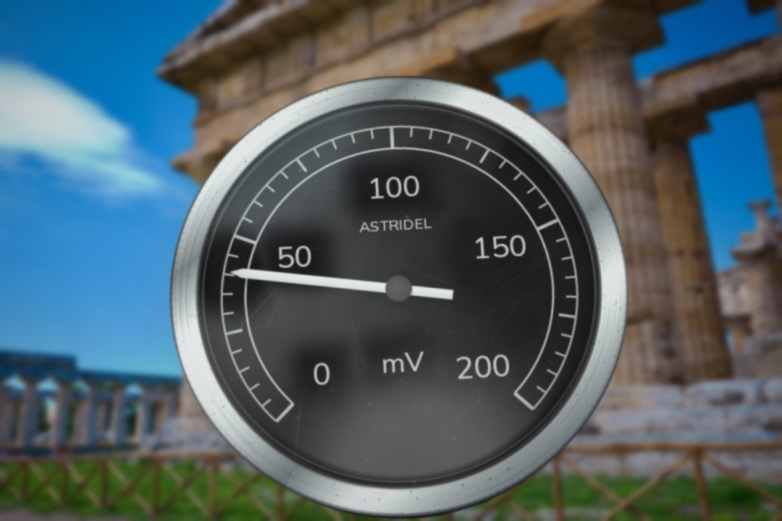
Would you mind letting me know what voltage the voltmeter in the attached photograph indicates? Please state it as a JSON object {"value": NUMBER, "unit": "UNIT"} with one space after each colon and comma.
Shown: {"value": 40, "unit": "mV"}
